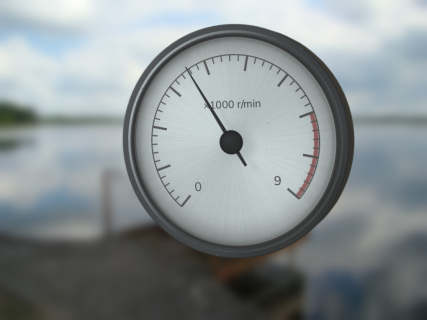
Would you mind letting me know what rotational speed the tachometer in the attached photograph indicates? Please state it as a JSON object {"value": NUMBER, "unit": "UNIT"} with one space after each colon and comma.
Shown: {"value": 3600, "unit": "rpm"}
